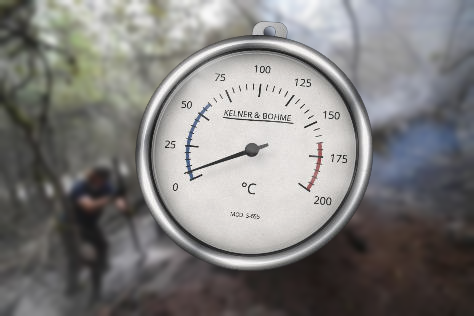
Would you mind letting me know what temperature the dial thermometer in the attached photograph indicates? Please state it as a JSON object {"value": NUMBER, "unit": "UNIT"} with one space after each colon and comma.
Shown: {"value": 5, "unit": "°C"}
